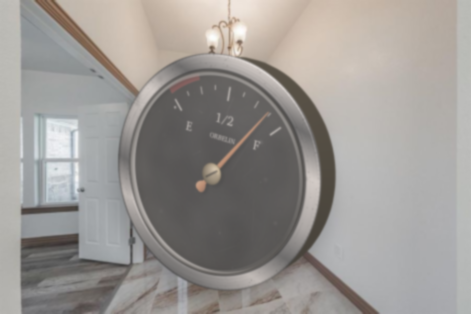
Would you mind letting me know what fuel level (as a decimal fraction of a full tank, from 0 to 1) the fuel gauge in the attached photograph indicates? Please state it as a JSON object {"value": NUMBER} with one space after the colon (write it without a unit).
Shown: {"value": 0.875}
